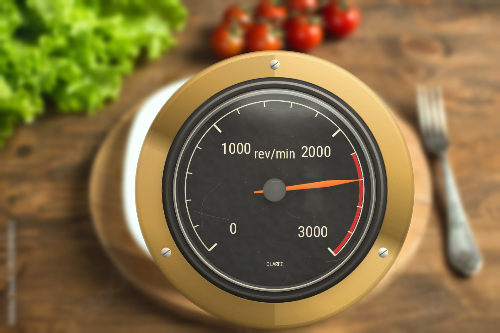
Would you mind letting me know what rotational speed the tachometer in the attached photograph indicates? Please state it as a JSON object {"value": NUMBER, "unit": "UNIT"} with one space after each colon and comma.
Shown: {"value": 2400, "unit": "rpm"}
